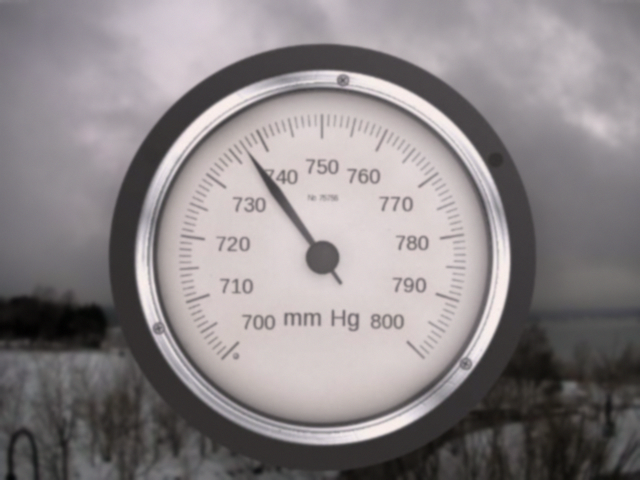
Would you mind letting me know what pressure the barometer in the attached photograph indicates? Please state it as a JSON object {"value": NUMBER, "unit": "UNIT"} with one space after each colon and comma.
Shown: {"value": 737, "unit": "mmHg"}
